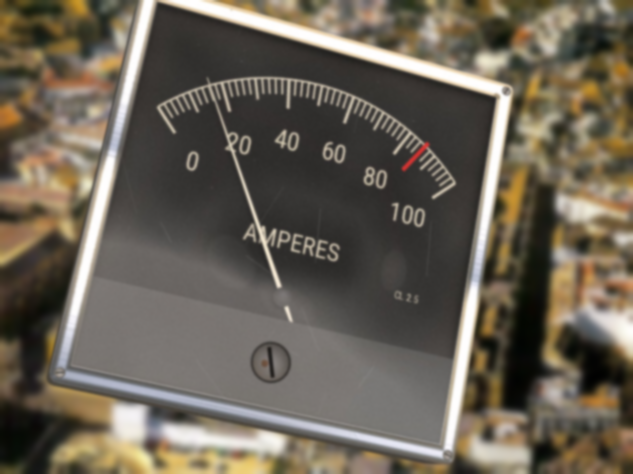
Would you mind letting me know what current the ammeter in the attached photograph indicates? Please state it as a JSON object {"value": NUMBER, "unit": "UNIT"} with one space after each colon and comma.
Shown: {"value": 16, "unit": "A"}
